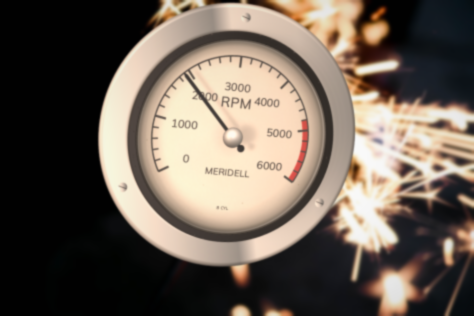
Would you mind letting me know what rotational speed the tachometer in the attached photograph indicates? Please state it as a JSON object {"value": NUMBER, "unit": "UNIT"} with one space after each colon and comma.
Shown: {"value": 1900, "unit": "rpm"}
